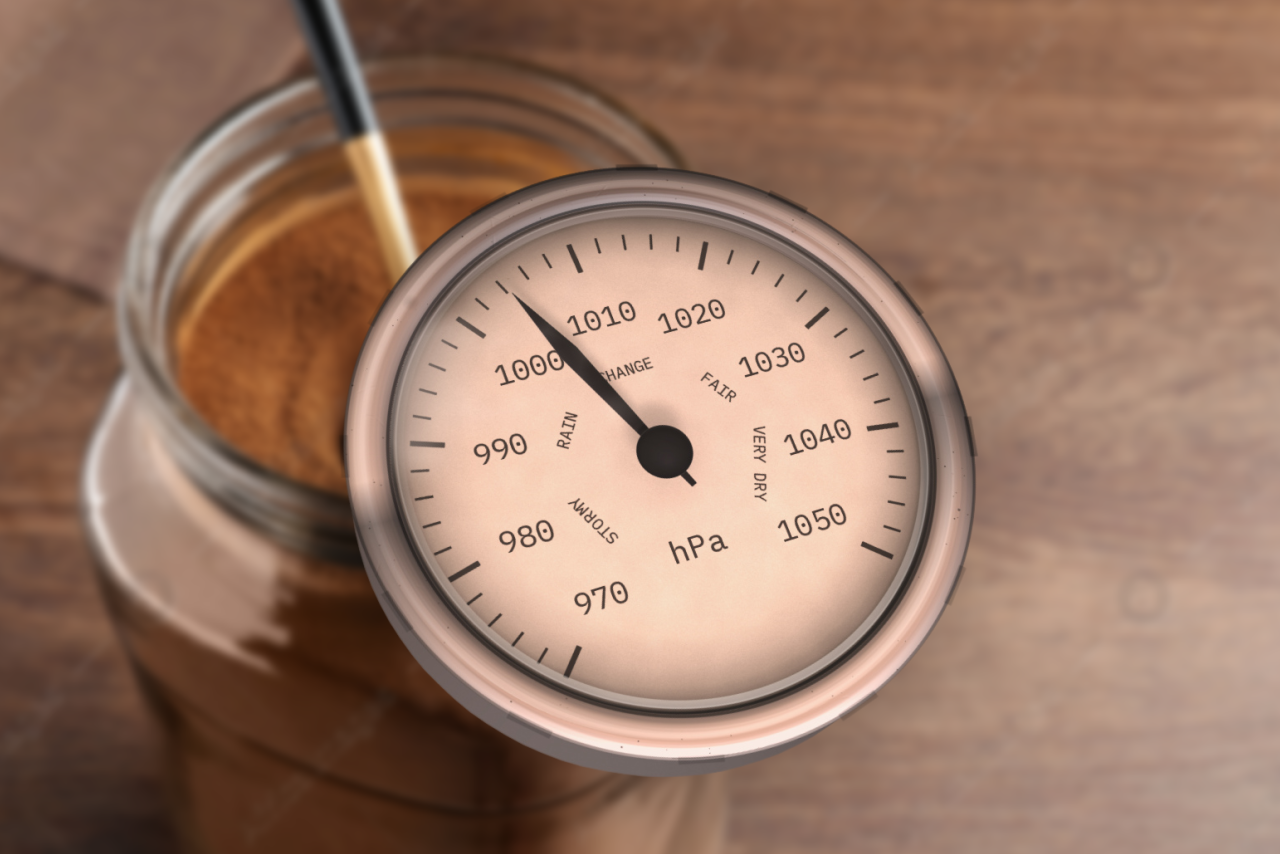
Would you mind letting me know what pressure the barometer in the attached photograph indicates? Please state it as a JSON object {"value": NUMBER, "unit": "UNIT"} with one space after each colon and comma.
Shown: {"value": 1004, "unit": "hPa"}
